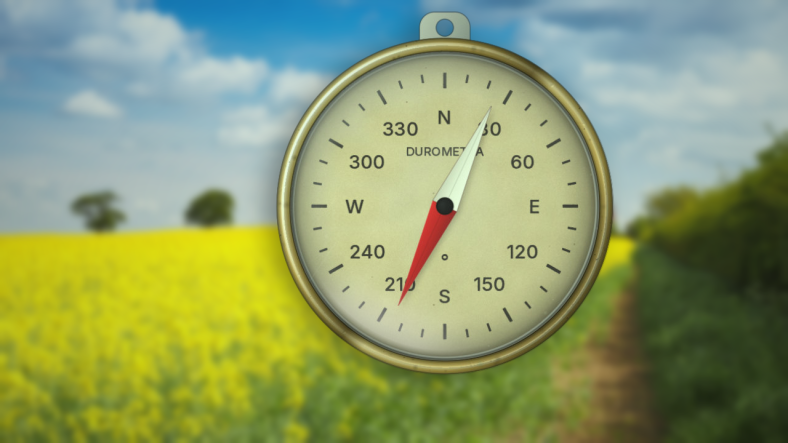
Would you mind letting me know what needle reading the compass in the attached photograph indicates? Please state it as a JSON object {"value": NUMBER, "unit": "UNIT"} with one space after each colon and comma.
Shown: {"value": 205, "unit": "°"}
